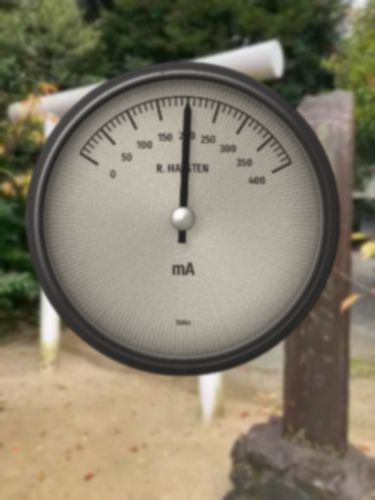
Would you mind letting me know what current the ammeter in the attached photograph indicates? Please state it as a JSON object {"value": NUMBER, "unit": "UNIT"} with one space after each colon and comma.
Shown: {"value": 200, "unit": "mA"}
